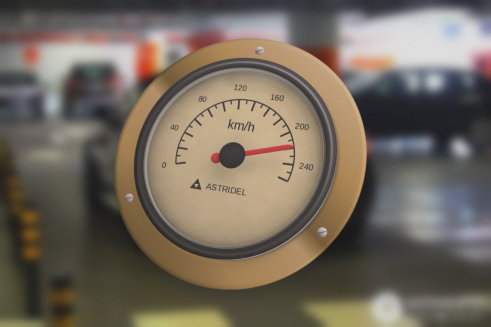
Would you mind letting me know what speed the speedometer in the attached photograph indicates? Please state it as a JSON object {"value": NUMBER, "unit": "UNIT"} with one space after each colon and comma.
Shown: {"value": 220, "unit": "km/h"}
